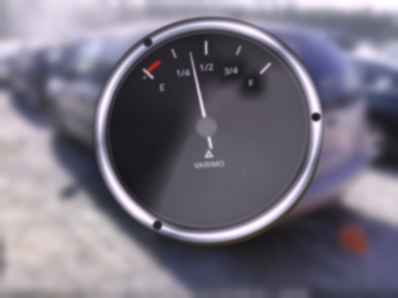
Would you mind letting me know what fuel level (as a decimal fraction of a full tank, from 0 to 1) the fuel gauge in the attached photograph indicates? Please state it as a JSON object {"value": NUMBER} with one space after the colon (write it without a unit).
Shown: {"value": 0.375}
